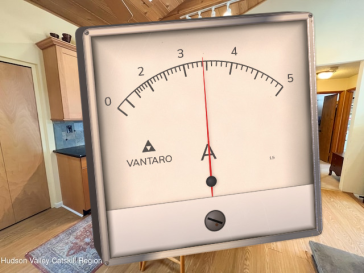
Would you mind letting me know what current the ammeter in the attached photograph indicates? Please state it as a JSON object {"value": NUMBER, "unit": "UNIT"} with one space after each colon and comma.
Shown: {"value": 3.4, "unit": "A"}
